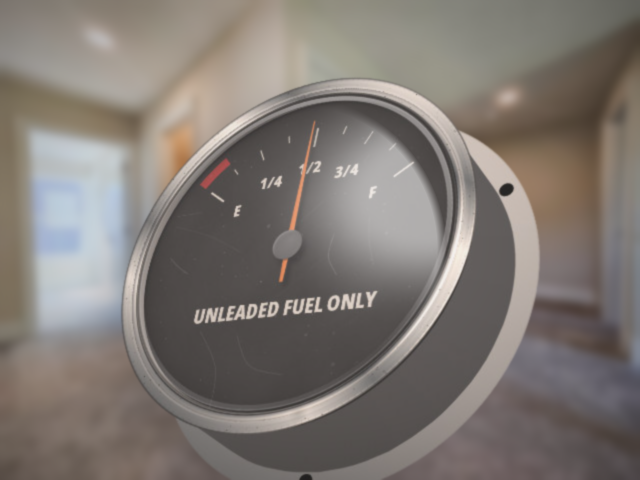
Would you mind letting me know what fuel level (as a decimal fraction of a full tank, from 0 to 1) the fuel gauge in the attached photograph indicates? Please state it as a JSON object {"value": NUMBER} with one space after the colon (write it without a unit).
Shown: {"value": 0.5}
